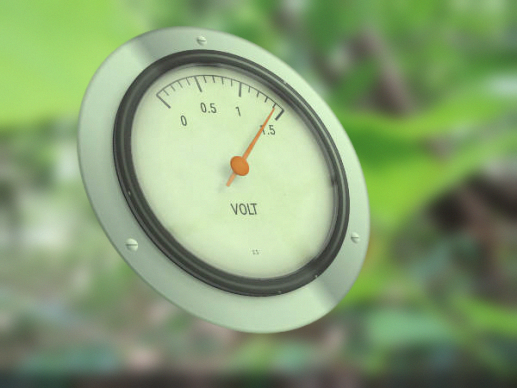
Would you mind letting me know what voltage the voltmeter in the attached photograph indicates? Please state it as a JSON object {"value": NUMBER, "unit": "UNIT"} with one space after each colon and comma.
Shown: {"value": 1.4, "unit": "V"}
